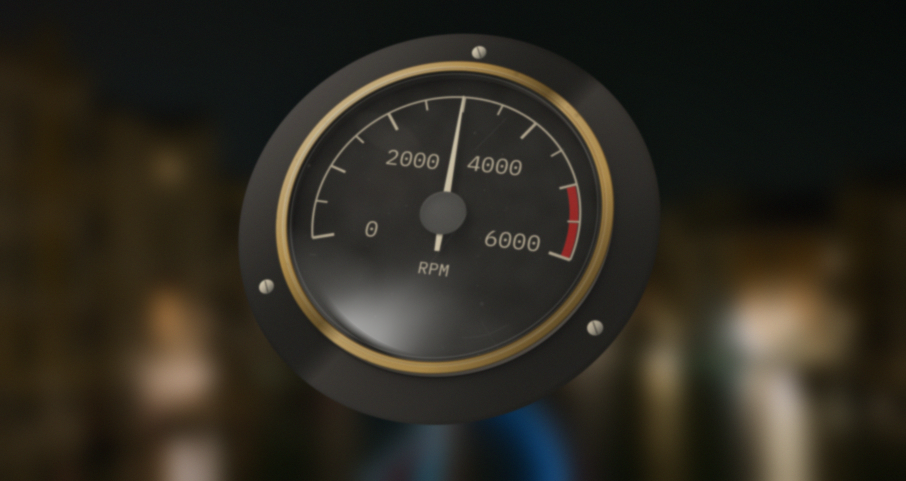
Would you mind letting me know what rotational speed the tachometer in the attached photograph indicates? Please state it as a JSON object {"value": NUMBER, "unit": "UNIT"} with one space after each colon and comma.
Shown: {"value": 3000, "unit": "rpm"}
